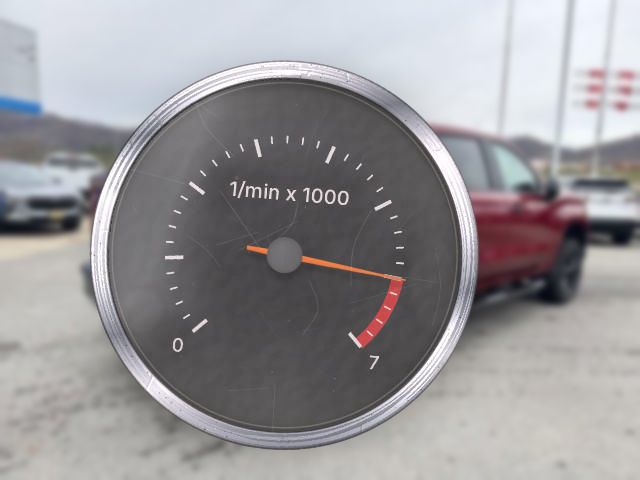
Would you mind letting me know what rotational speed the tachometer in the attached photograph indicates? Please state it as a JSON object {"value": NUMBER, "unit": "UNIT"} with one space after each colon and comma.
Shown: {"value": 6000, "unit": "rpm"}
